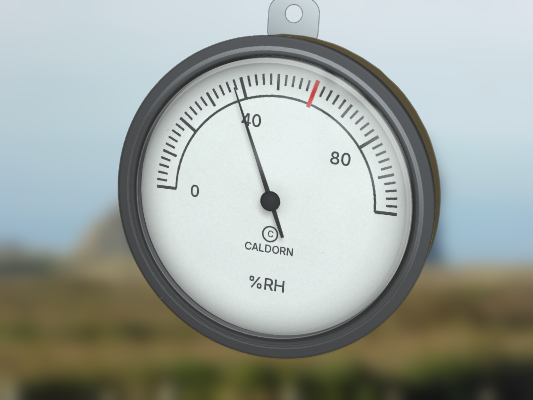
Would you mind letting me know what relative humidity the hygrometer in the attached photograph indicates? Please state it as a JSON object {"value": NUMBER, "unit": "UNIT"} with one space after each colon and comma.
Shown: {"value": 38, "unit": "%"}
